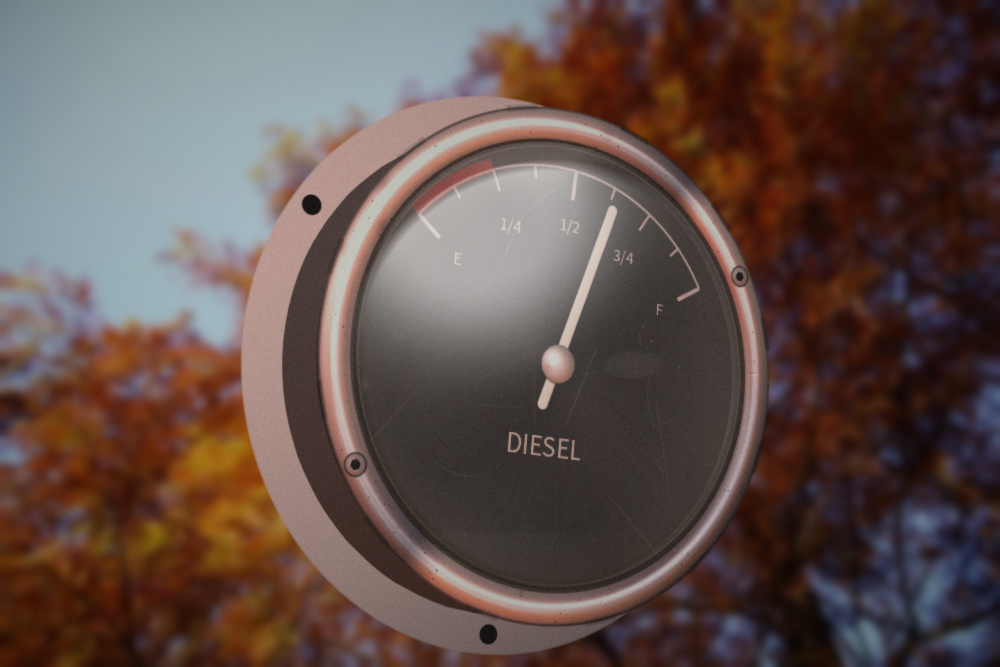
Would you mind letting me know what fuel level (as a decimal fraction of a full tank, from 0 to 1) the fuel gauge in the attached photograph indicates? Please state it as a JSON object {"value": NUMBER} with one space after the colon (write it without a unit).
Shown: {"value": 0.625}
